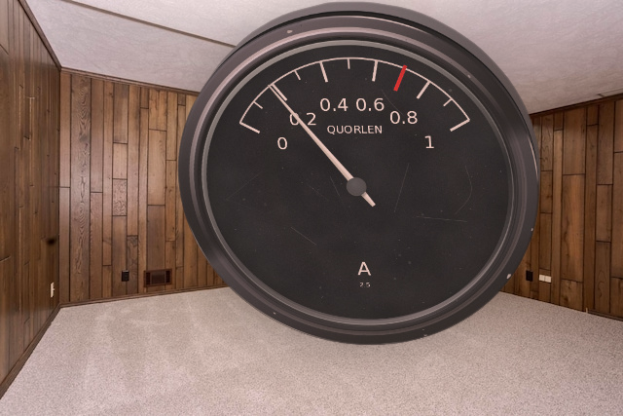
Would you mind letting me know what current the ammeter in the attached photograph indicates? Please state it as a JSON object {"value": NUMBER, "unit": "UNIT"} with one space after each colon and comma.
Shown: {"value": 0.2, "unit": "A"}
